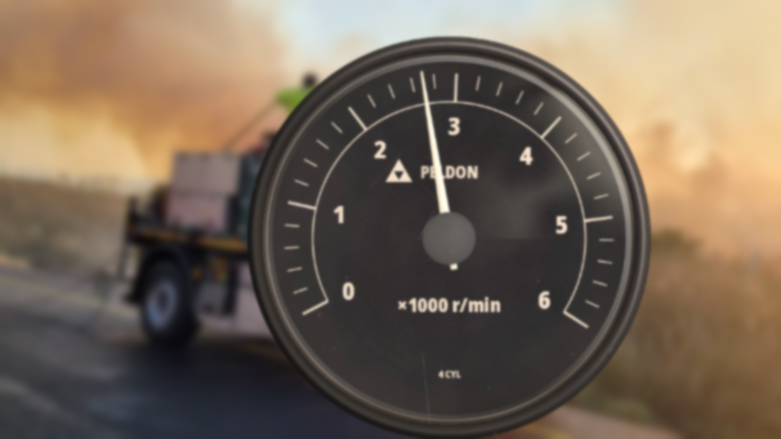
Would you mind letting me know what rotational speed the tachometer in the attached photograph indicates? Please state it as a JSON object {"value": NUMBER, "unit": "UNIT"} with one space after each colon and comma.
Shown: {"value": 2700, "unit": "rpm"}
